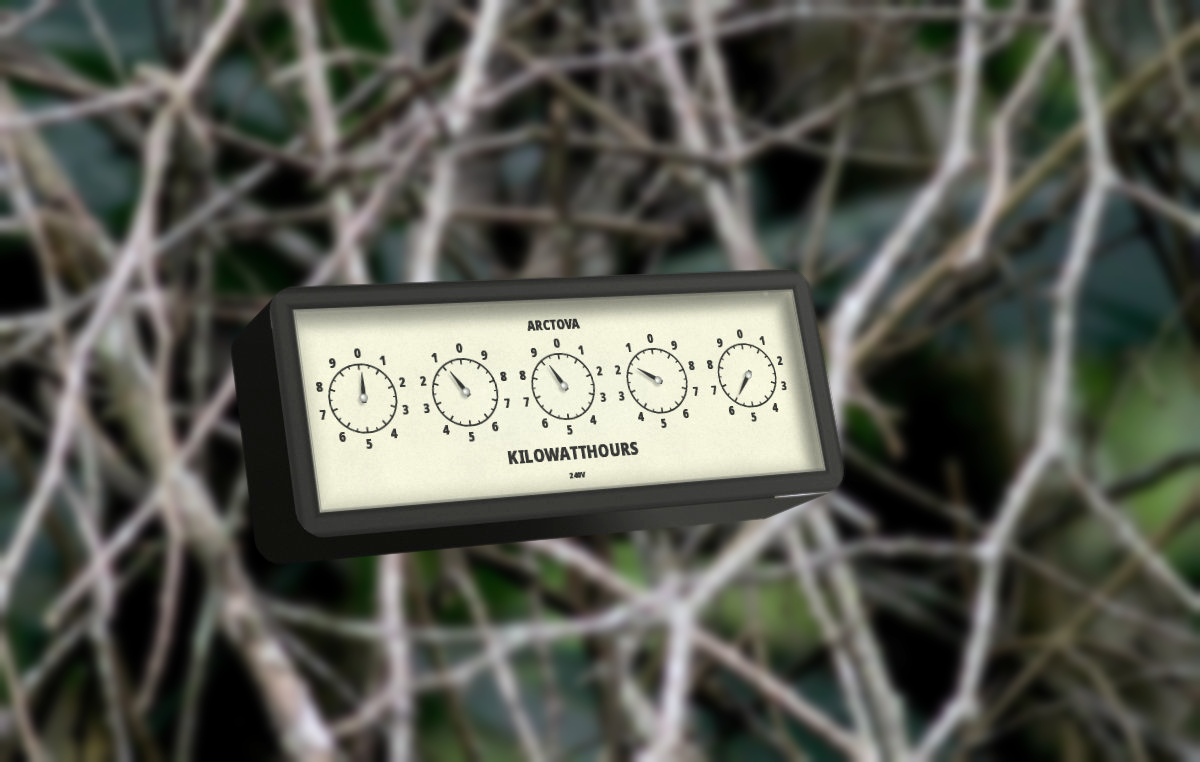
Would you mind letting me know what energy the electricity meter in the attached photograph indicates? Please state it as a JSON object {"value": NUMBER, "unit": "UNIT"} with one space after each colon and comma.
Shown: {"value": 916, "unit": "kWh"}
